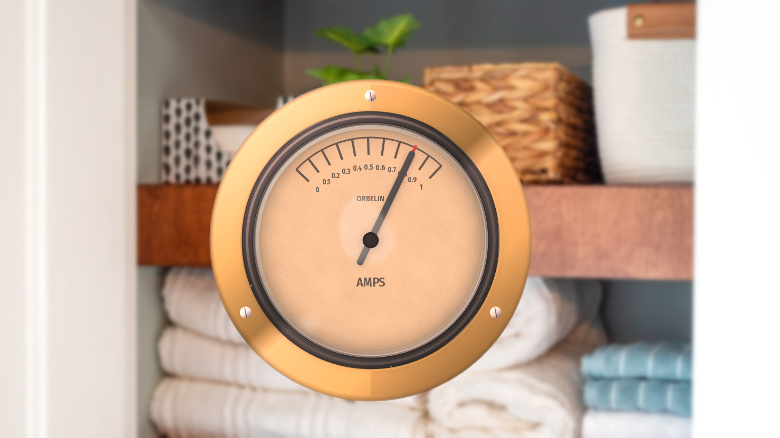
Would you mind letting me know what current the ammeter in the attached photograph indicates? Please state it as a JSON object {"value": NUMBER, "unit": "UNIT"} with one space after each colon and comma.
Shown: {"value": 0.8, "unit": "A"}
